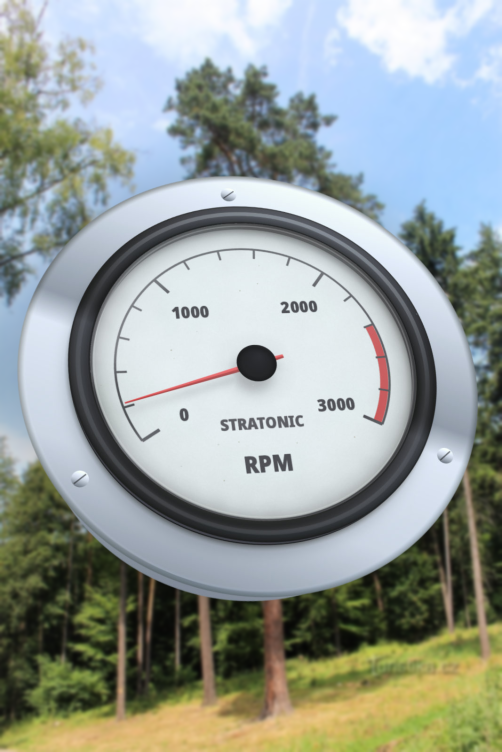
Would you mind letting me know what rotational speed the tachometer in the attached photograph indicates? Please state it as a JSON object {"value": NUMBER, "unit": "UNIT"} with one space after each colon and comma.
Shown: {"value": 200, "unit": "rpm"}
